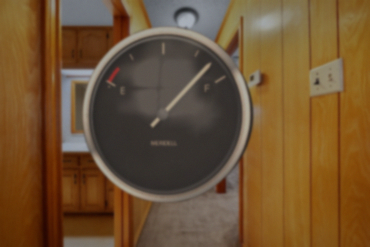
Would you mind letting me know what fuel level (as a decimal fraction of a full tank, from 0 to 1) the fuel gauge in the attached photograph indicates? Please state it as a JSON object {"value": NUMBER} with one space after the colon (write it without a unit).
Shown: {"value": 0.875}
